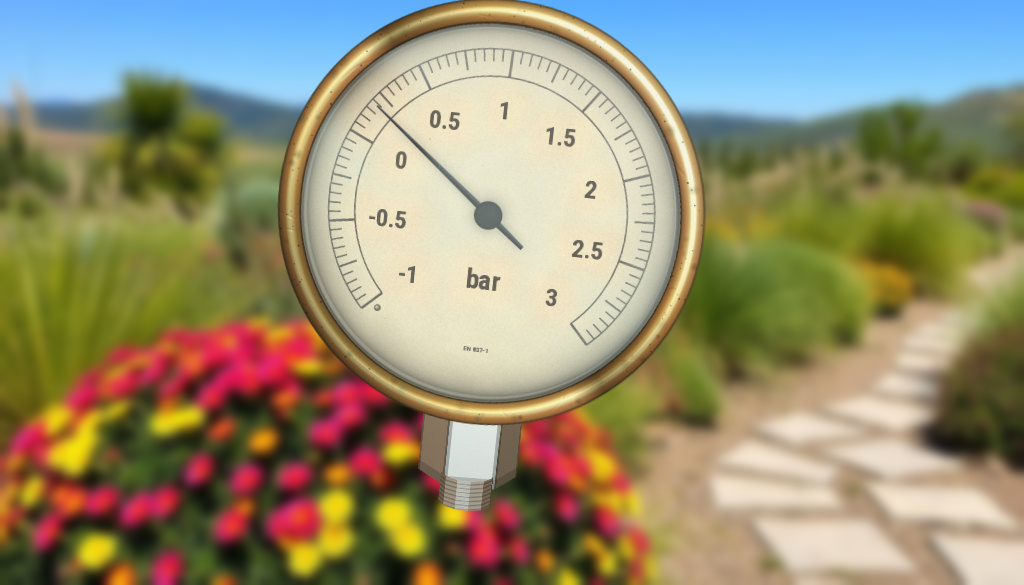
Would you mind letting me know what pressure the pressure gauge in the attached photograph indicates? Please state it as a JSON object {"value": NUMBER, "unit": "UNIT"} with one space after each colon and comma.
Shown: {"value": 0.2, "unit": "bar"}
